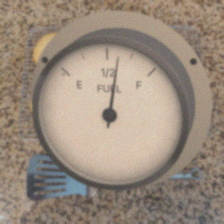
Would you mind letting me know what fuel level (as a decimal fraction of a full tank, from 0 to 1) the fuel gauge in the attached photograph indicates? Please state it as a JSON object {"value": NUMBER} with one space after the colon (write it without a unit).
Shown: {"value": 0.625}
